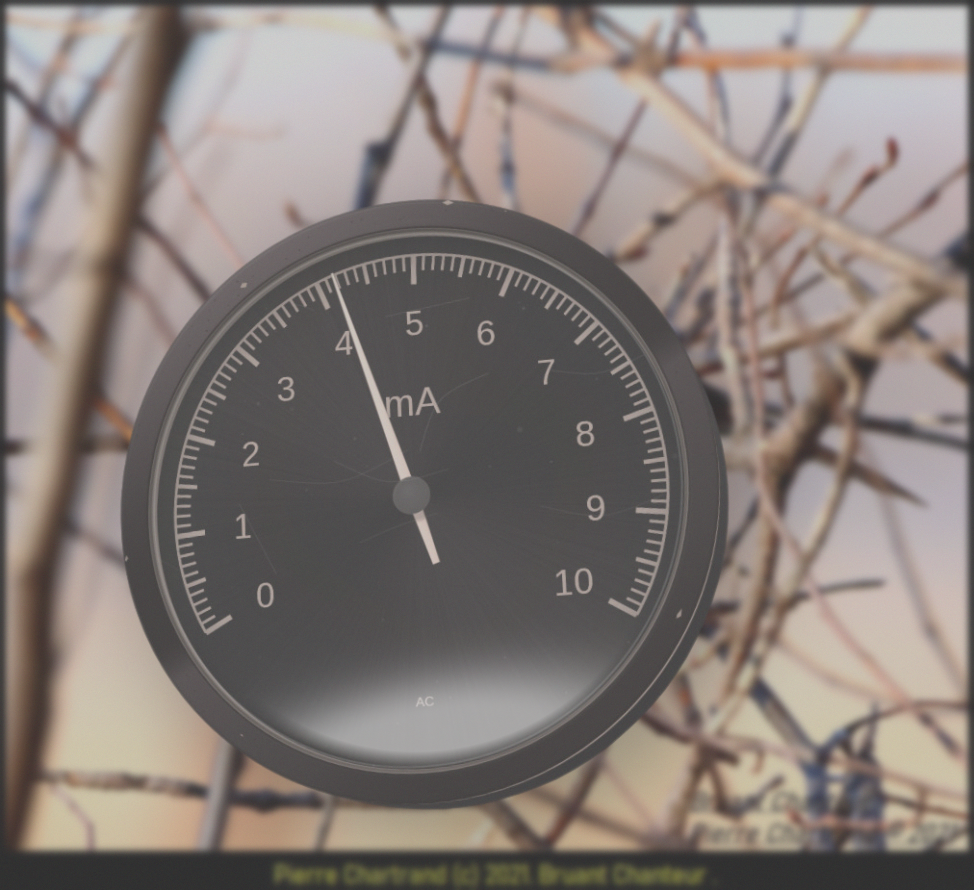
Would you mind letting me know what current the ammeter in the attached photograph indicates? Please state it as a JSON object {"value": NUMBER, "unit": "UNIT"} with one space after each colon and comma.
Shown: {"value": 4.2, "unit": "mA"}
